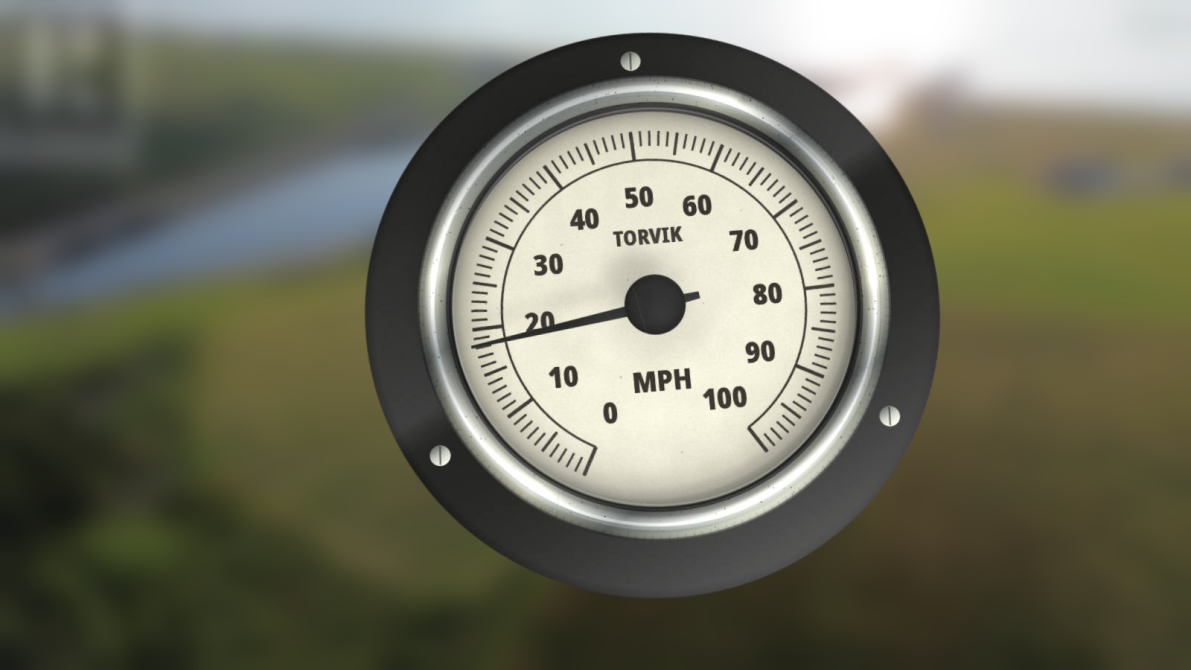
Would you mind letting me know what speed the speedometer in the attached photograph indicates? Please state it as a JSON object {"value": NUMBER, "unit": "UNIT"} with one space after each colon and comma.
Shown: {"value": 18, "unit": "mph"}
